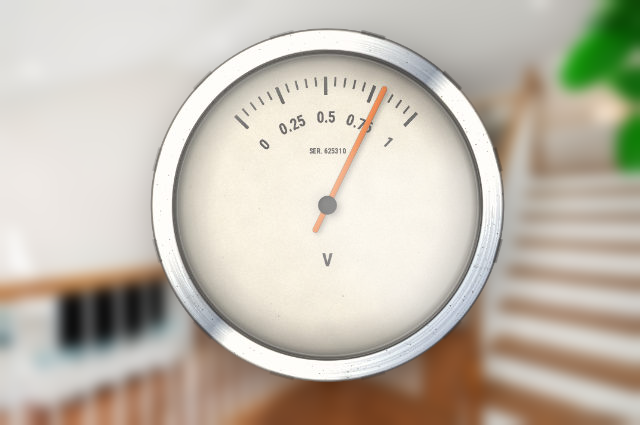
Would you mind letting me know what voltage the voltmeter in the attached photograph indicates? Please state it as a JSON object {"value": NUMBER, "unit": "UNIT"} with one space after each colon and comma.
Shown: {"value": 0.8, "unit": "V"}
